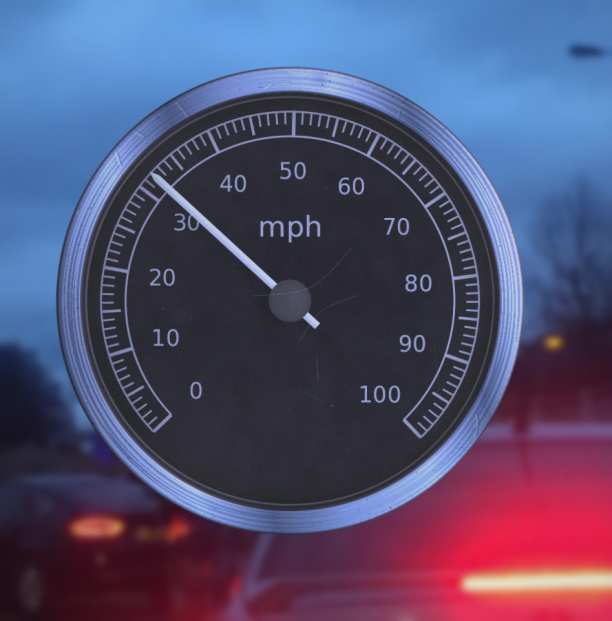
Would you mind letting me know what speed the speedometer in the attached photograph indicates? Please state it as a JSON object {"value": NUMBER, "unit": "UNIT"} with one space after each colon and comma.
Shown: {"value": 32, "unit": "mph"}
